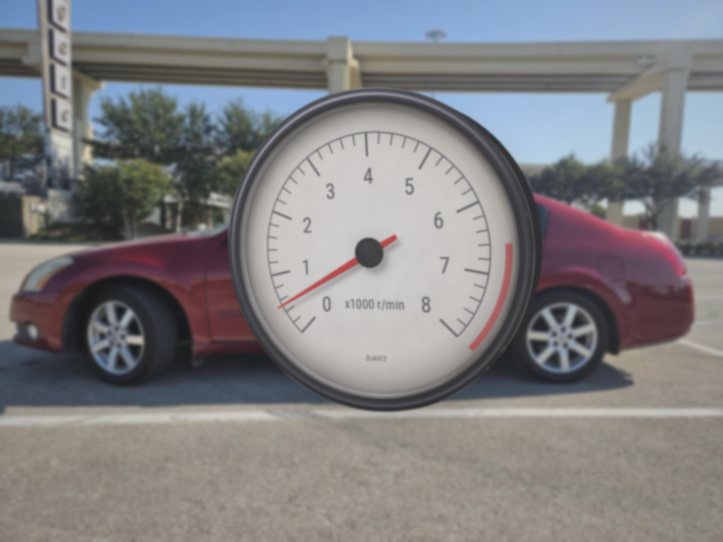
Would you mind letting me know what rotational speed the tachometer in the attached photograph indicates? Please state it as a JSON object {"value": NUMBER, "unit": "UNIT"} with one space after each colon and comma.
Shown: {"value": 500, "unit": "rpm"}
